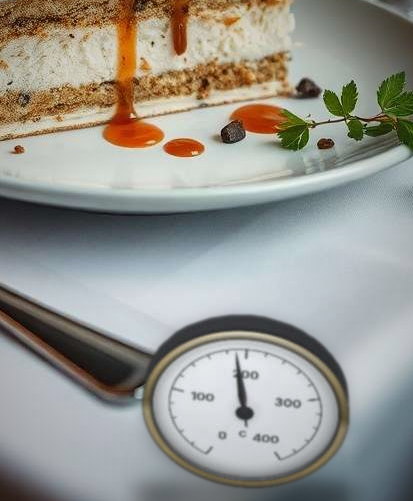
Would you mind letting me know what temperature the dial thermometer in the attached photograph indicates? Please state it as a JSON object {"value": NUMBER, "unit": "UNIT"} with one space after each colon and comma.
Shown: {"value": 190, "unit": "°C"}
